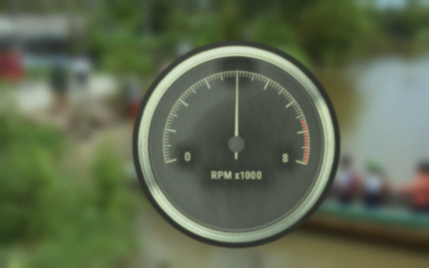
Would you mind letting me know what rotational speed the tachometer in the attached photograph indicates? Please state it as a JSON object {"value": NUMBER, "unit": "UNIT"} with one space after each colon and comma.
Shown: {"value": 4000, "unit": "rpm"}
